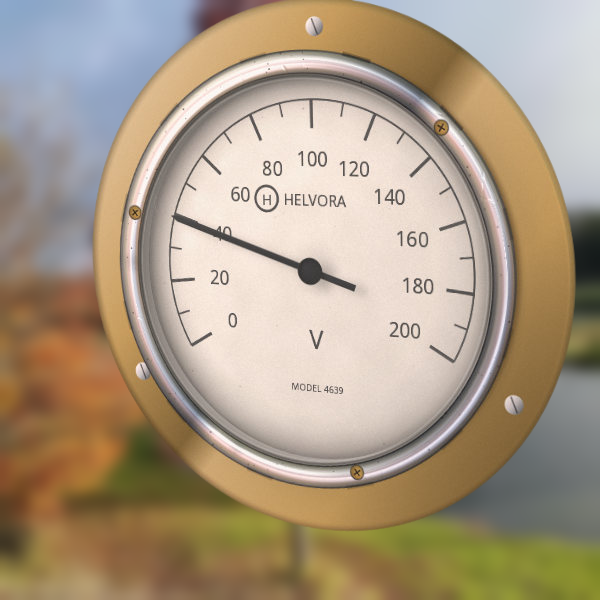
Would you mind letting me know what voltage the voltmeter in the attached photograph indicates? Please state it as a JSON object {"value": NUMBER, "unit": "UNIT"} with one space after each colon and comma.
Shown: {"value": 40, "unit": "V"}
